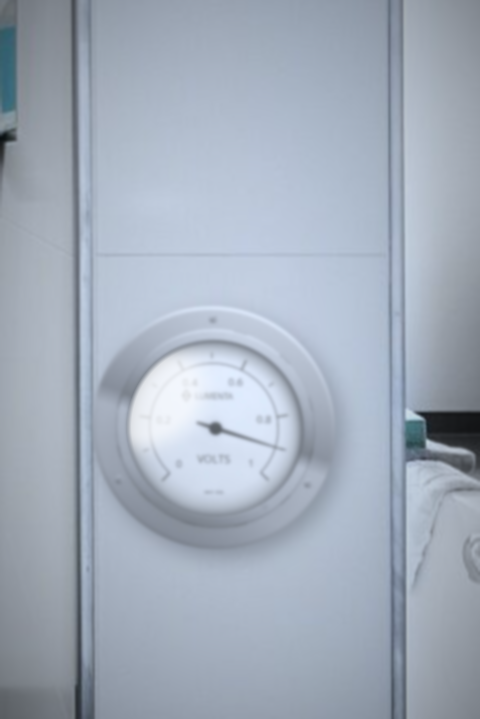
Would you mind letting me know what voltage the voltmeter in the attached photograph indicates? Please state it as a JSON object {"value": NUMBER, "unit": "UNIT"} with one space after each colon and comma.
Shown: {"value": 0.9, "unit": "V"}
